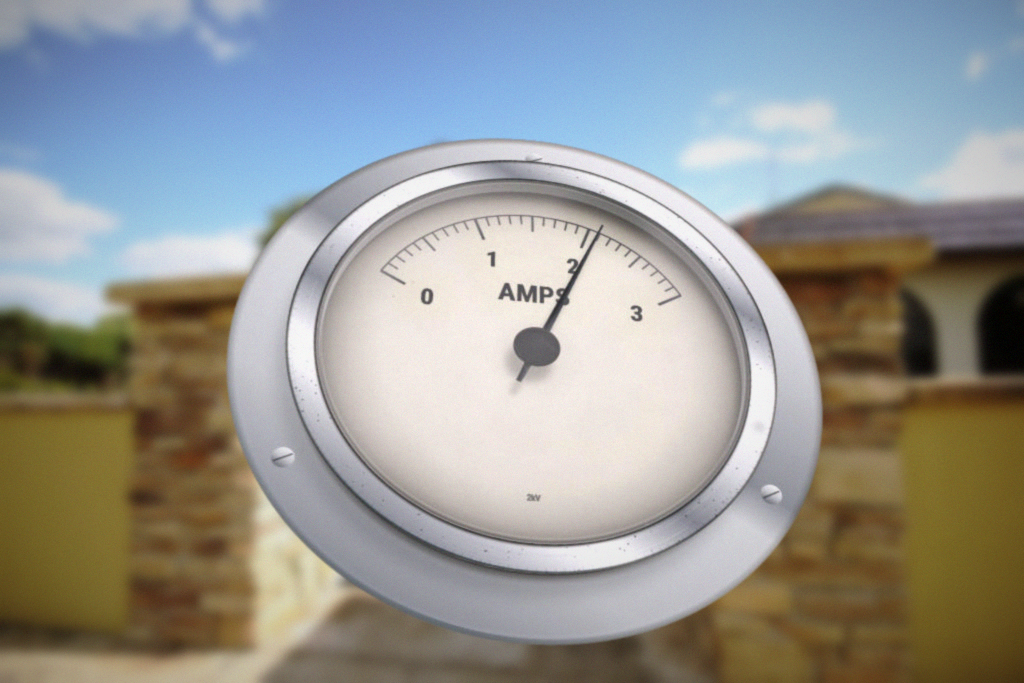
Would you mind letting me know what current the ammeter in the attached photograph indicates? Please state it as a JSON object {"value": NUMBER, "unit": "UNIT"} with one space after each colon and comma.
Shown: {"value": 2.1, "unit": "A"}
